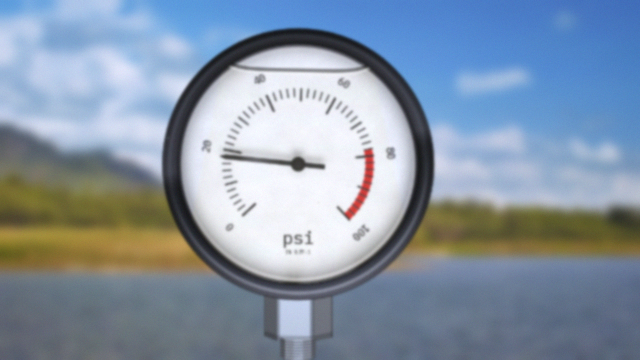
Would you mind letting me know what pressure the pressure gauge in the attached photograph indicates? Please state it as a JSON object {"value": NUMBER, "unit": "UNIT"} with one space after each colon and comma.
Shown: {"value": 18, "unit": "psi"}
